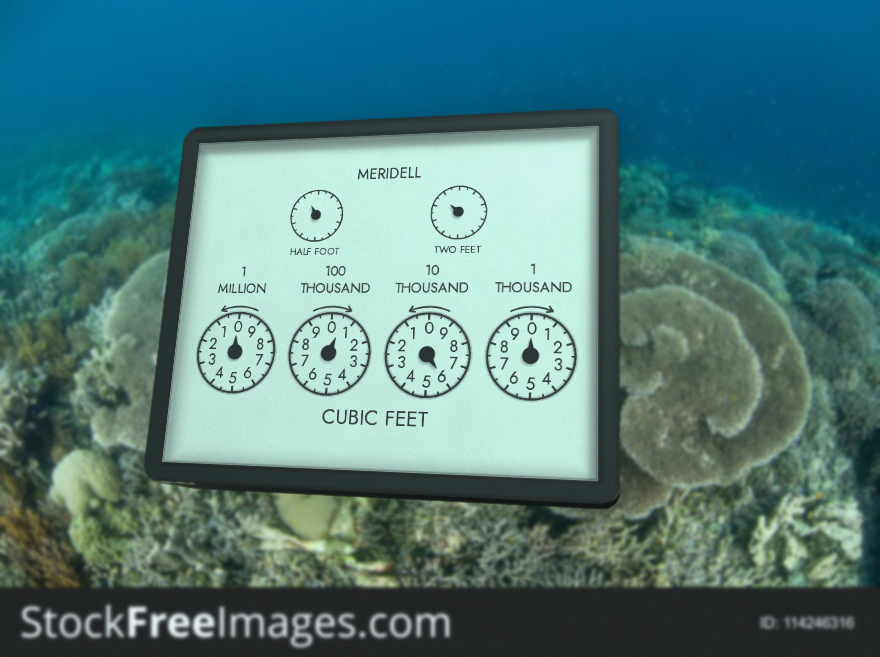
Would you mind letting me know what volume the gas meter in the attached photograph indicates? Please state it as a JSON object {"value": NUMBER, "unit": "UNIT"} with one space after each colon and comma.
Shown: {"value": 6000, "unit": "ft³"}
